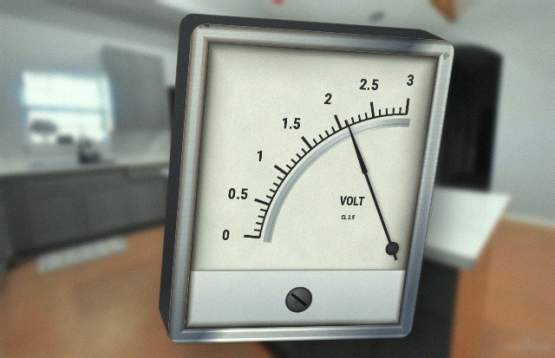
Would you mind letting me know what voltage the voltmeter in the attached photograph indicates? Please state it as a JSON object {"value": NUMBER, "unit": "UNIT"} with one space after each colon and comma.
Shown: {"value": 2.1, "unit": "V"}
